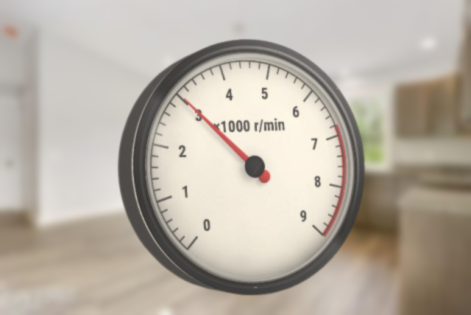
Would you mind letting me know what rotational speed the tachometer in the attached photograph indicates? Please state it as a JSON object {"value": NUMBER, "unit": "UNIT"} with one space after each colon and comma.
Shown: {"value": 3000, "unit": "rpm"}
